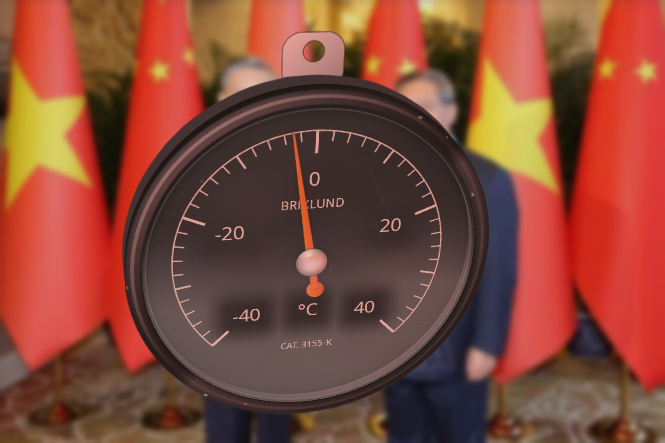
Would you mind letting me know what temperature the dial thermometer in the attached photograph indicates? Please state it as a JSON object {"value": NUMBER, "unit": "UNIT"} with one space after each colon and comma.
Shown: {"value": -3, "unit": "°C"}
